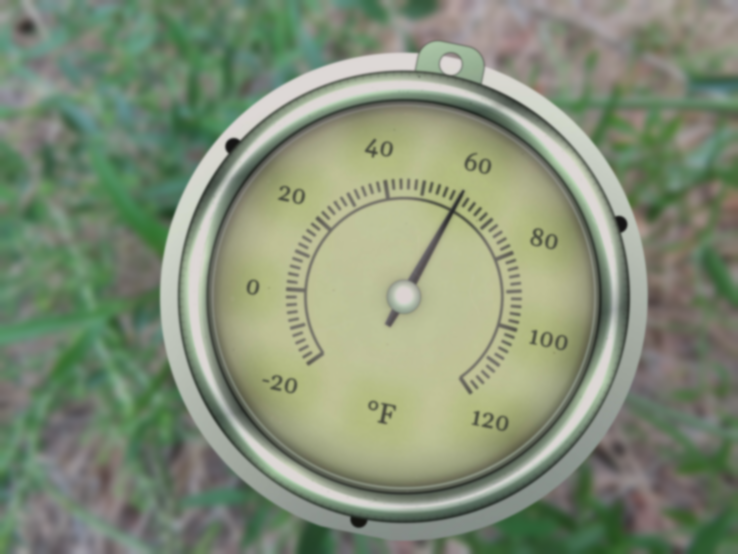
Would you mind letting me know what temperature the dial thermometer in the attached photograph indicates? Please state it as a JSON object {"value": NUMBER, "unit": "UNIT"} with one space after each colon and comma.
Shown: {"value": 60, "unit": "°F"}
